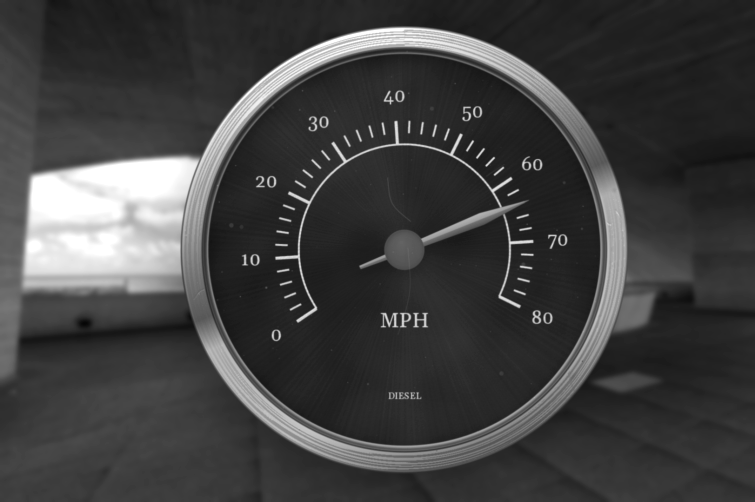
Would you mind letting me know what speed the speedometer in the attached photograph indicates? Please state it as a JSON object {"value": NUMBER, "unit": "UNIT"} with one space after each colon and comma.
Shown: {"value": 64, "unit": "mph"}
